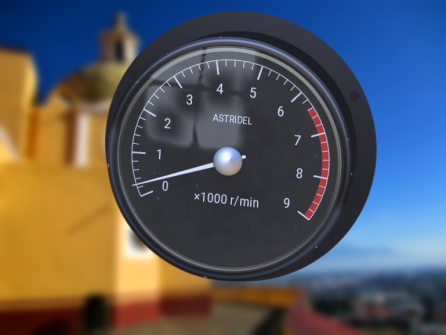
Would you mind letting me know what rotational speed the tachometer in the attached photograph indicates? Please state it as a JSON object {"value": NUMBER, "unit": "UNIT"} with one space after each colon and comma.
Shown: {"value": 300, "unit": "rpm"}
